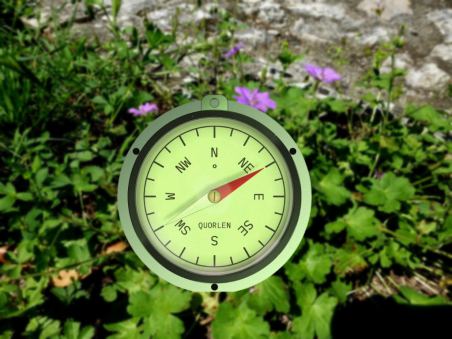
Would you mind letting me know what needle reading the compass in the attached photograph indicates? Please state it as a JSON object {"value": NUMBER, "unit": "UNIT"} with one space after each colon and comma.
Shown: {"value": 60, "unit": "°"}
